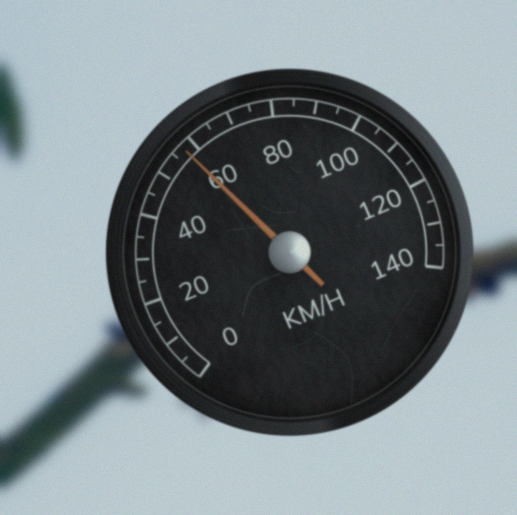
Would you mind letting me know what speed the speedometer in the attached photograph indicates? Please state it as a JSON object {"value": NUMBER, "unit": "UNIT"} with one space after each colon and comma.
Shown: {"value": 57.5, "unit": "km/h"}
